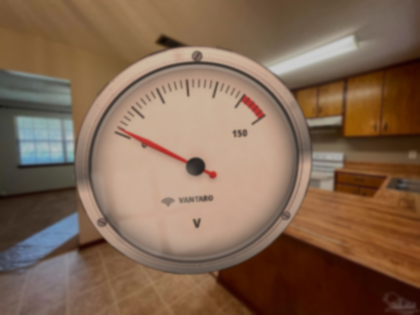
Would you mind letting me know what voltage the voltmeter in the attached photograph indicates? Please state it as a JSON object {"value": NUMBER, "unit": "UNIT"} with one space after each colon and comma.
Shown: {"value": 5, "unit": "V"}
